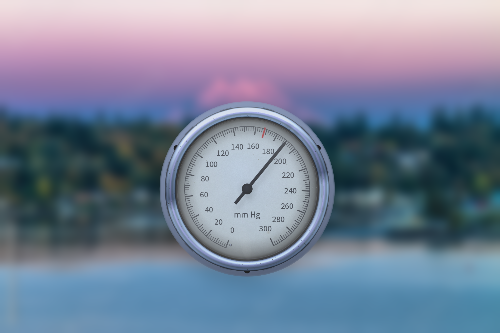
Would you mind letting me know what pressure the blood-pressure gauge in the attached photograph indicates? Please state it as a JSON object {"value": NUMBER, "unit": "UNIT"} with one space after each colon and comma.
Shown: {"value": 190, "unit": "mmHg"}
